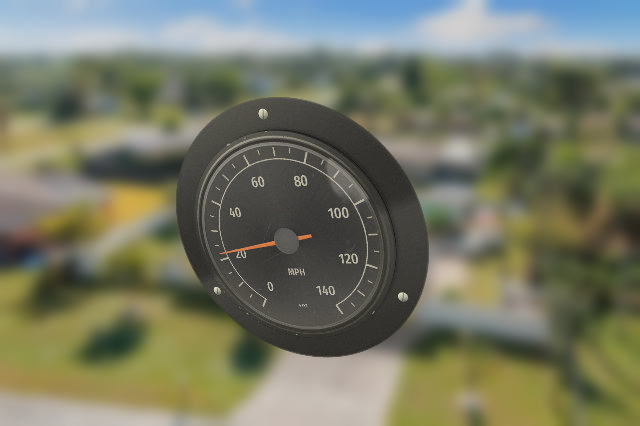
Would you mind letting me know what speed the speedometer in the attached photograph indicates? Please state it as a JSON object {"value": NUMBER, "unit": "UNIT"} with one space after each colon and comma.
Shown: {"value": 22.5, "unit": "mph"}
